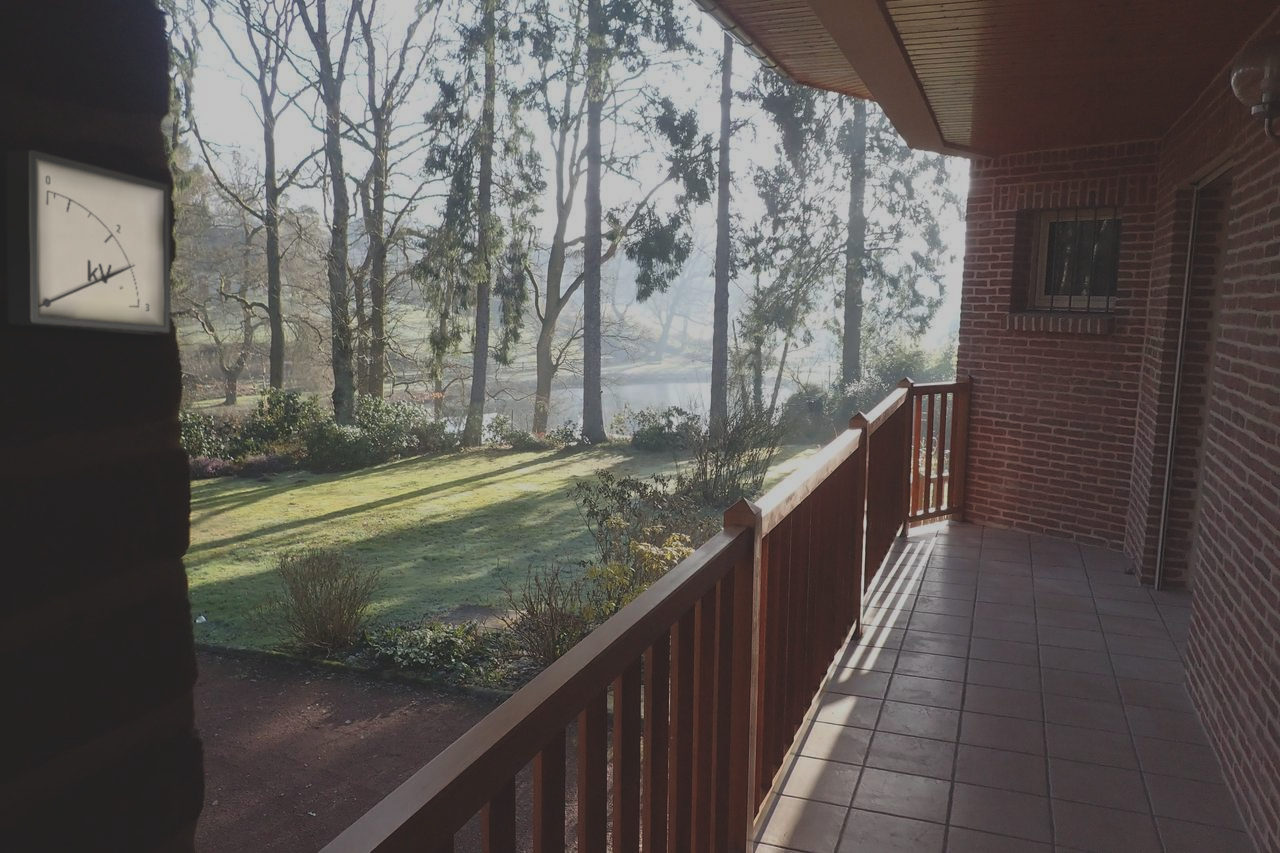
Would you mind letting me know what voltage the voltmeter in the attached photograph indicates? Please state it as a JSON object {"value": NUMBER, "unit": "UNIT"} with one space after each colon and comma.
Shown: {"value": 2.5, "unit": "kV"}
